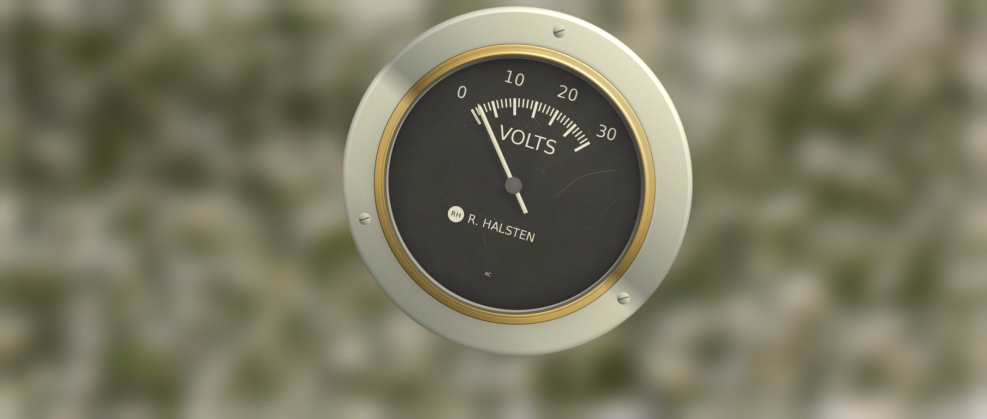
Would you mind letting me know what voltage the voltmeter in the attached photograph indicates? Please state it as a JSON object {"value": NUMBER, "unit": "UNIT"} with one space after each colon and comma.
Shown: {"value": 2, "unit": "V"}
